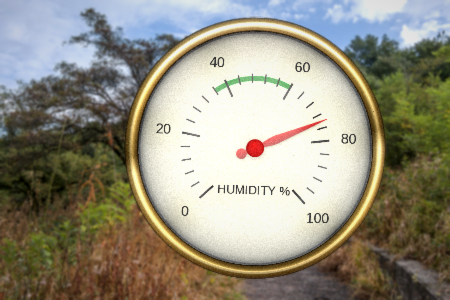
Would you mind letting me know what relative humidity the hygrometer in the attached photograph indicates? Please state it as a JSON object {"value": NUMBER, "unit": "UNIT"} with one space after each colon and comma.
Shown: {"value": 74, "unit": "%"}
